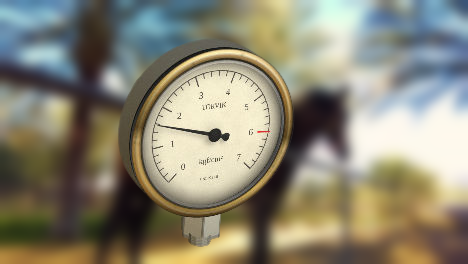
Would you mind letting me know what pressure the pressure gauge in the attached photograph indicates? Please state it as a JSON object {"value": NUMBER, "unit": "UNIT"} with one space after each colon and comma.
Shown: {"value": 1.6, "unit": "kg/cm²"}
